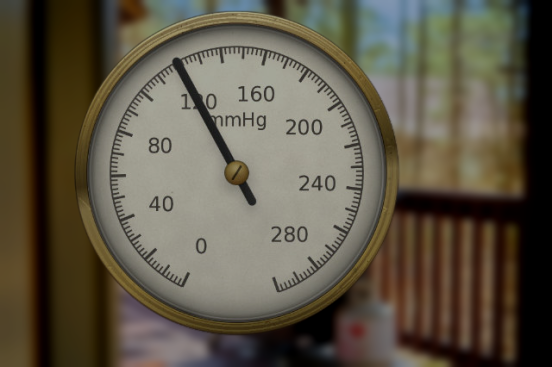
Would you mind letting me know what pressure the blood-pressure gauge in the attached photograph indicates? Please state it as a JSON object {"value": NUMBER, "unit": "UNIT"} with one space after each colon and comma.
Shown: {"value": 120, "unit": "mmHg"}
